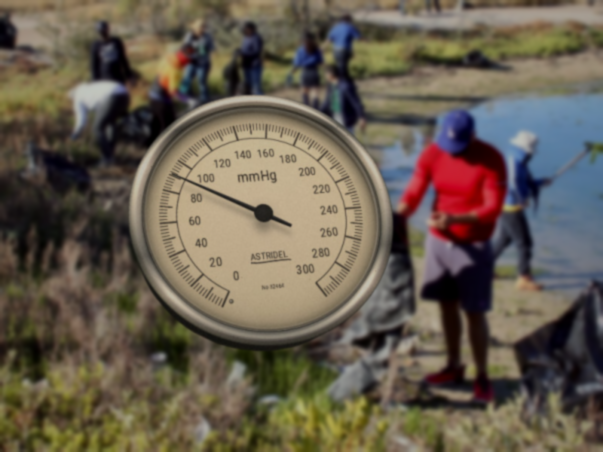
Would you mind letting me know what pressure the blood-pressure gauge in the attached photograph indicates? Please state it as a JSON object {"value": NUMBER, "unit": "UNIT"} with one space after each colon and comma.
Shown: {"value": 90, "unit": "mmHg"}
